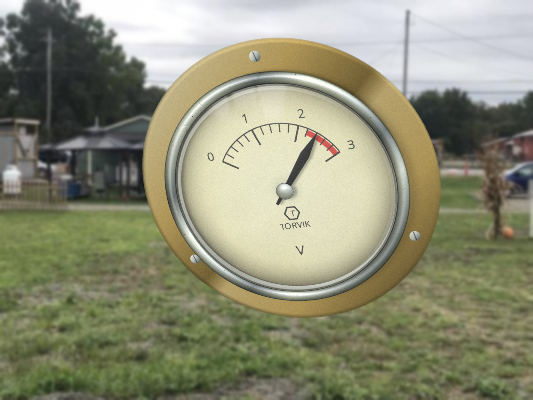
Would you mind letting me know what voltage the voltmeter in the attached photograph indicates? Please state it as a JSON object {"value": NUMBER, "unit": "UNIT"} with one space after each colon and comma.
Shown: {"value": 2.4, "unit": "V"}
